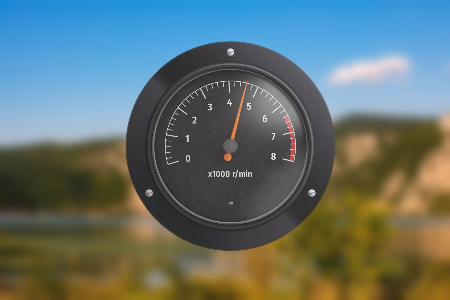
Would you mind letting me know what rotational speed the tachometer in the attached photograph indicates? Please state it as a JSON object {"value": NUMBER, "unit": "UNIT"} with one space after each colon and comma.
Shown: {"value": 4600, "unit": "rpm"}
